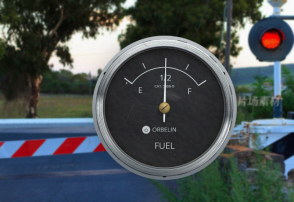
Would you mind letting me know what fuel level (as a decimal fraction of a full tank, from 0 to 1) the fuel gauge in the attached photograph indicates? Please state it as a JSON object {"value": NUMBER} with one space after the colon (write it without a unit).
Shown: {"value": 0.5}
